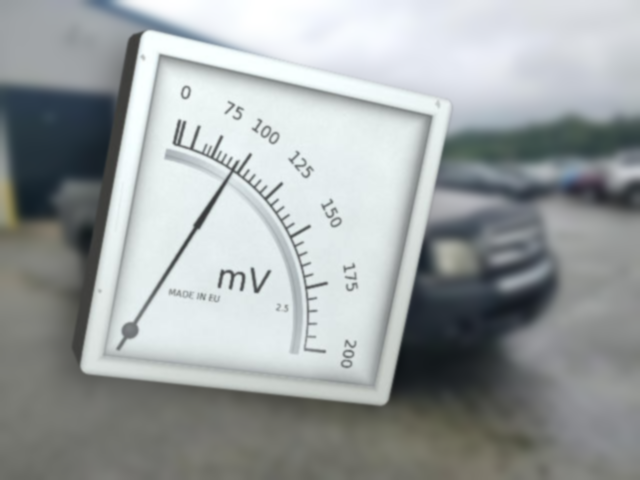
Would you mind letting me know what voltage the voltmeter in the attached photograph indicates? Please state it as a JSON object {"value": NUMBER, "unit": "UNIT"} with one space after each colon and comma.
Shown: {"value": 95, "unit": "mV"}
